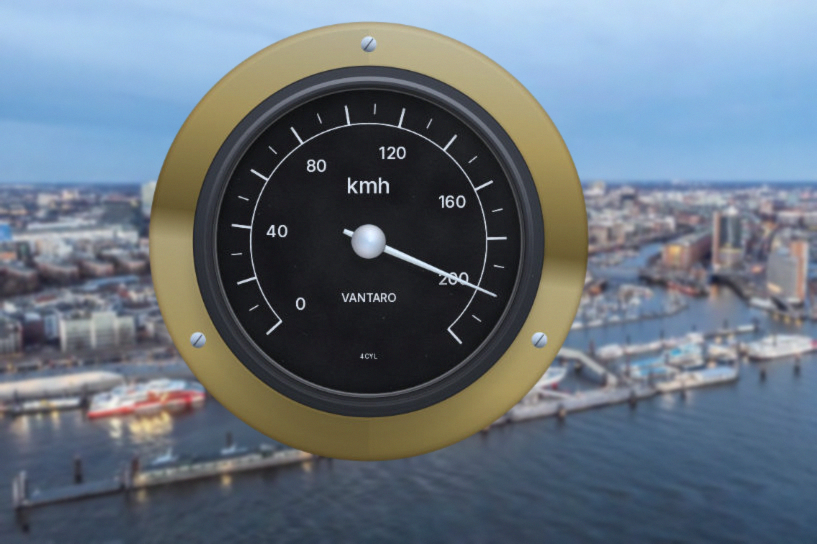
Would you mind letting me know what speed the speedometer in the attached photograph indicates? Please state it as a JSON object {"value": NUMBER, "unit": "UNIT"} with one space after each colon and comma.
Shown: {"value": 200, "unit": "km/h"}
